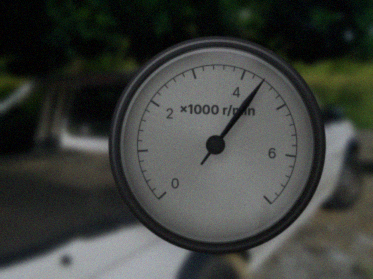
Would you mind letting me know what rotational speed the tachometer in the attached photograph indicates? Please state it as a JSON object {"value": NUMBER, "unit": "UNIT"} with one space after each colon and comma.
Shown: {"value": 4400, "unit": "rpm"}
